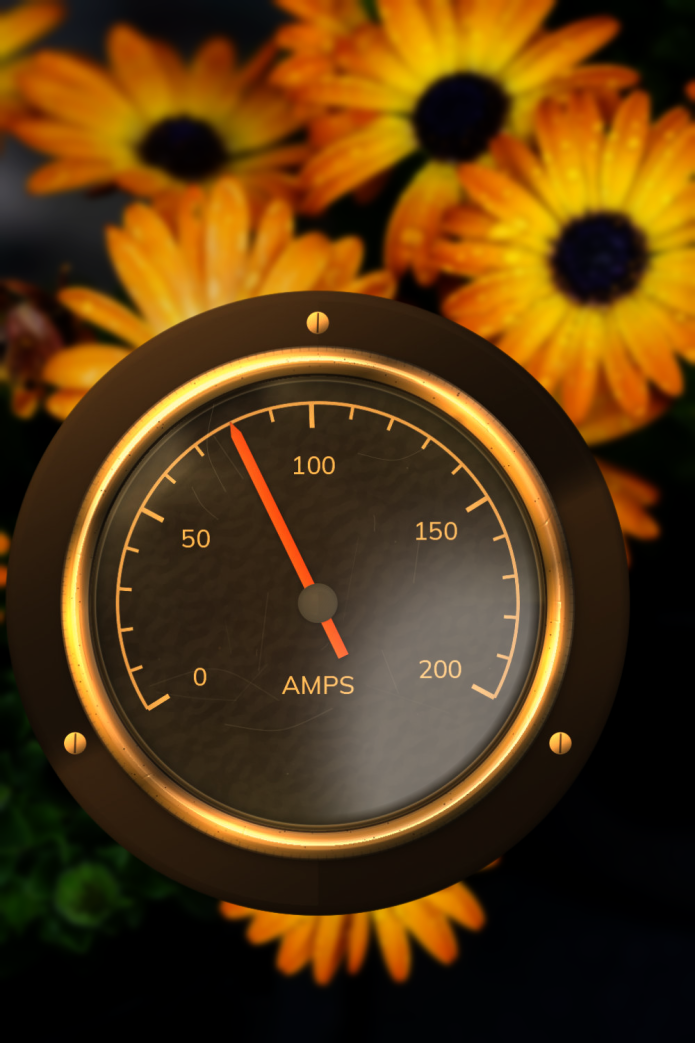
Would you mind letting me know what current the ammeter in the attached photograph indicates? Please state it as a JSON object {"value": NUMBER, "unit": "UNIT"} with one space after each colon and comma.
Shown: {"value": 80, "unit": "A"}
